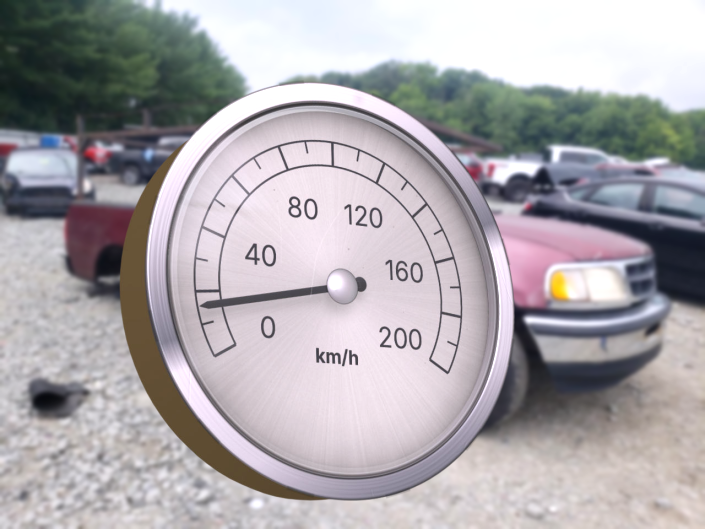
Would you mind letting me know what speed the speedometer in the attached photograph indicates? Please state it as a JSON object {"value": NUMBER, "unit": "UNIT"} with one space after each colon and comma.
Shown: {"value": 15, "unit": "km/h"}
